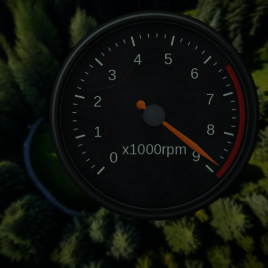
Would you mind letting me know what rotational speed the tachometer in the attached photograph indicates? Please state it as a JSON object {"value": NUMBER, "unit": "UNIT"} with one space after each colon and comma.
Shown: {"value": 8800, "unit": "rpm"}
